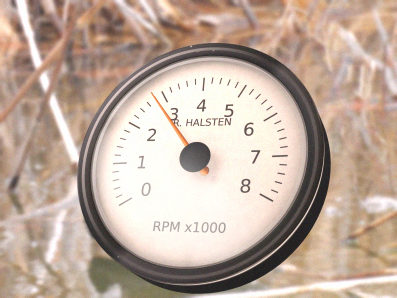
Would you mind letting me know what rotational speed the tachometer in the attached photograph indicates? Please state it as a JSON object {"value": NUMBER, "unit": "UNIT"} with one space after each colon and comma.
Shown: {"value": 2800, "unit": "rpm"}
